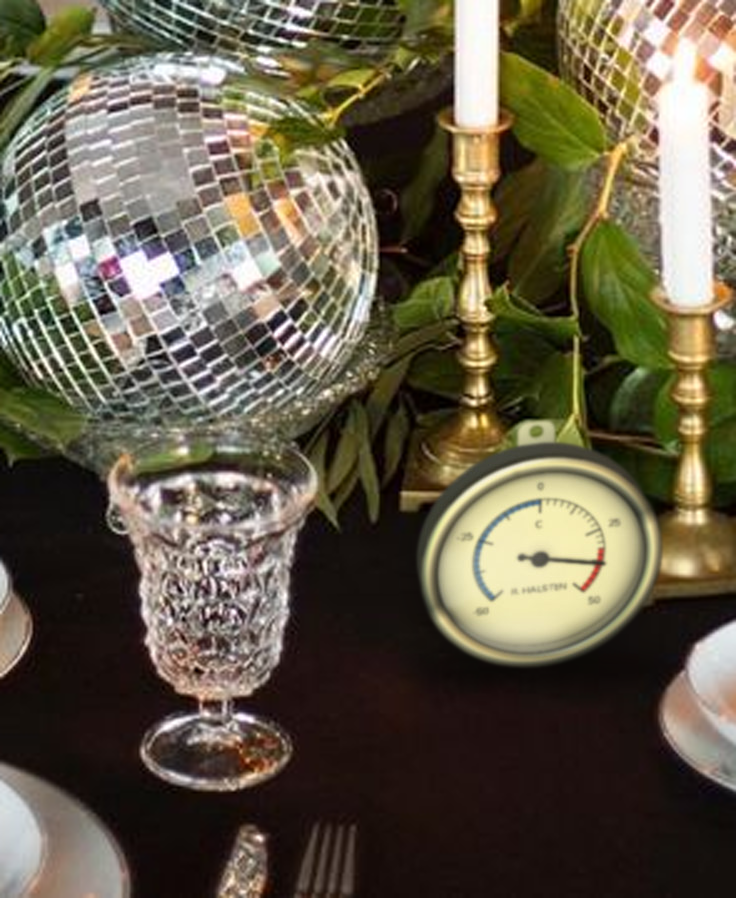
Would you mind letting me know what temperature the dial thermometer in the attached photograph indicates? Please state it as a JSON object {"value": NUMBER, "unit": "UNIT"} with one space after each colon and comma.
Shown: {"value": 37.5, "unit": "°C"}
